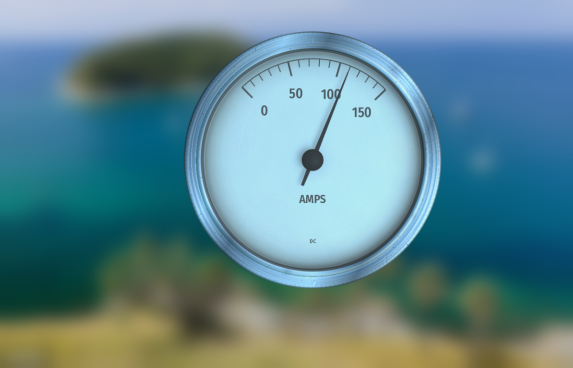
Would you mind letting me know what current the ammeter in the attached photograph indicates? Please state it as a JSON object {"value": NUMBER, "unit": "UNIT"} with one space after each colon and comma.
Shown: {"value": 110, "unit": "A"}
